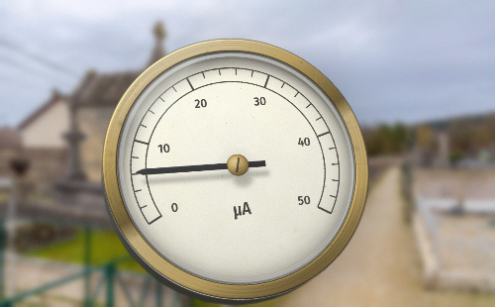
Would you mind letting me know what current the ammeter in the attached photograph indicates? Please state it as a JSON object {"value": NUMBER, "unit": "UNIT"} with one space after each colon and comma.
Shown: {"value": 6, "unit": "µA"}
